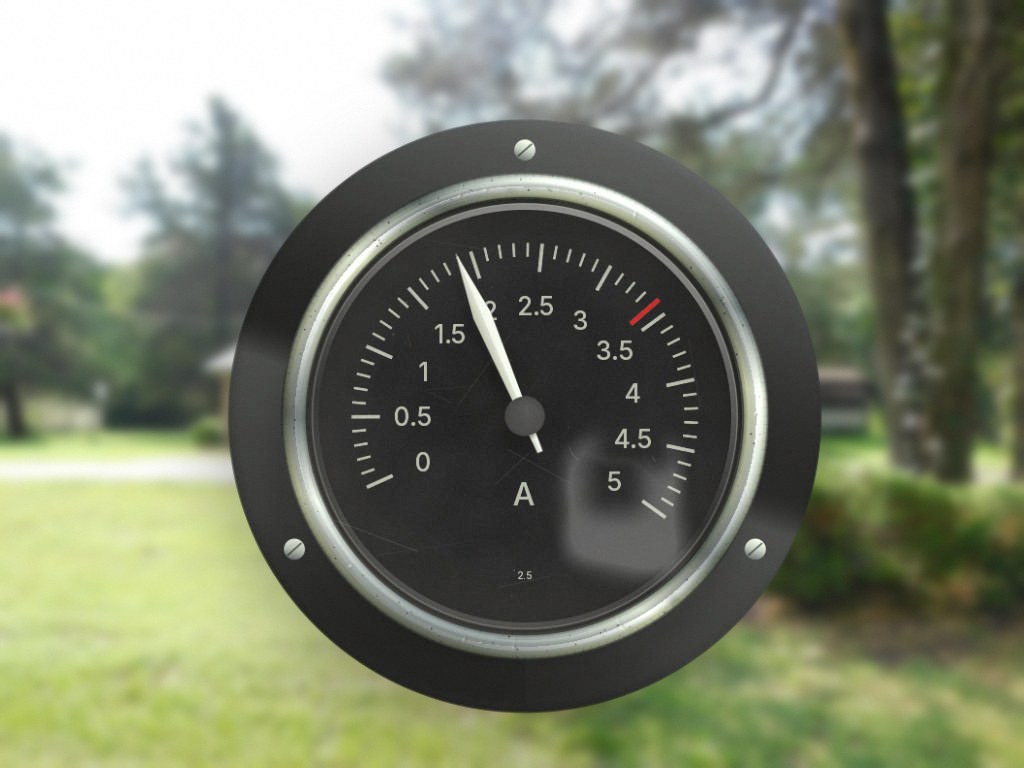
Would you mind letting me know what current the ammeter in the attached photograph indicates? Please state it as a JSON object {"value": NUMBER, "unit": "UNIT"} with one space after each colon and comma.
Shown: {"value": 1.9, "unit": "A"}
